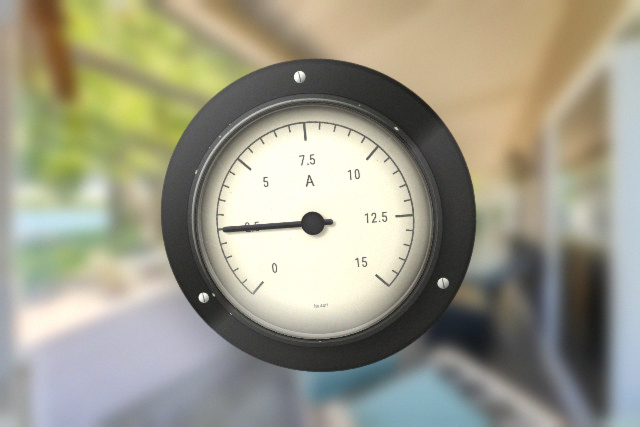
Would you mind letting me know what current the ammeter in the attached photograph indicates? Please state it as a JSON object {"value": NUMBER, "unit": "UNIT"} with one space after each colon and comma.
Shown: {"value": 2.5, "unit": "A"}
